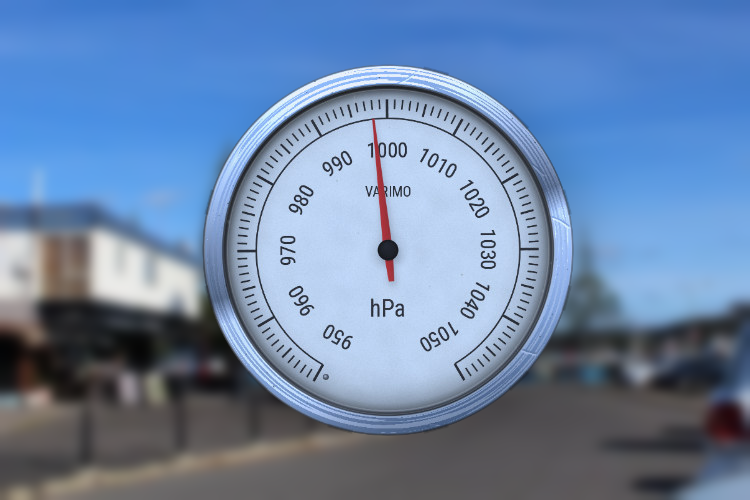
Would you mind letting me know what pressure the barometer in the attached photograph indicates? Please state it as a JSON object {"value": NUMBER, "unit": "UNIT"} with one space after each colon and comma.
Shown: {"value": 998, "unit": "hPa"}
